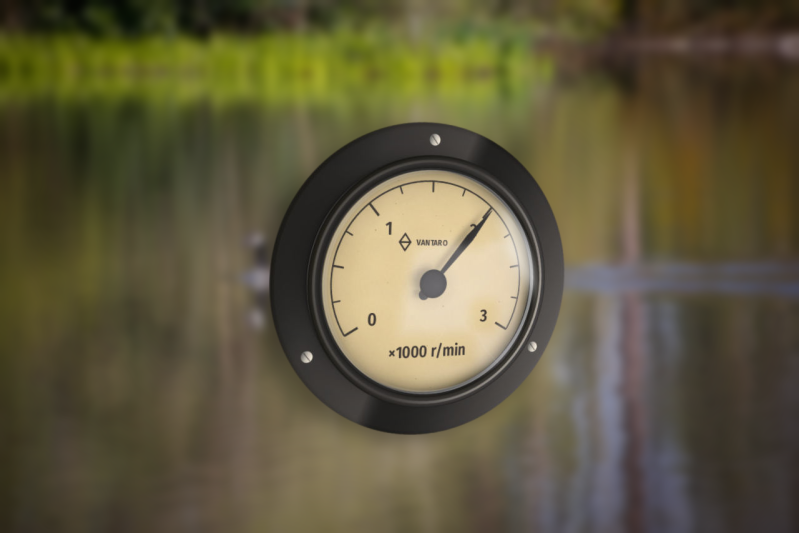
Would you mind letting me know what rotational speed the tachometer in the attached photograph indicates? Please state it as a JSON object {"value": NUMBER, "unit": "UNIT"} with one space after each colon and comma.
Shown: {"value": 2000, "unit": "rpm"}
